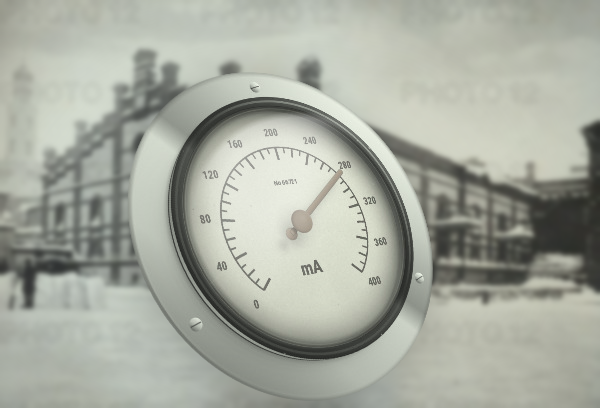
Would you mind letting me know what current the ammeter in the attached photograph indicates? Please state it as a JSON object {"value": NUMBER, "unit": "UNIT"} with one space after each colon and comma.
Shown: {"value": 280, "unit": "mA"}
